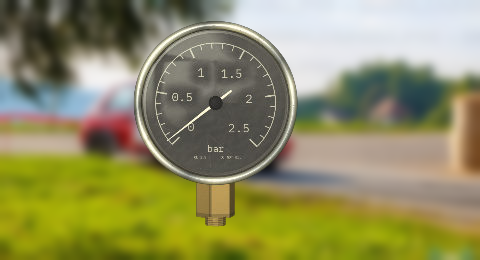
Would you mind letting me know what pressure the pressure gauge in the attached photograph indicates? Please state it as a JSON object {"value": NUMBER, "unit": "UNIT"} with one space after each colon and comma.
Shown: {"value": 0.05, "unit": "bar"}
